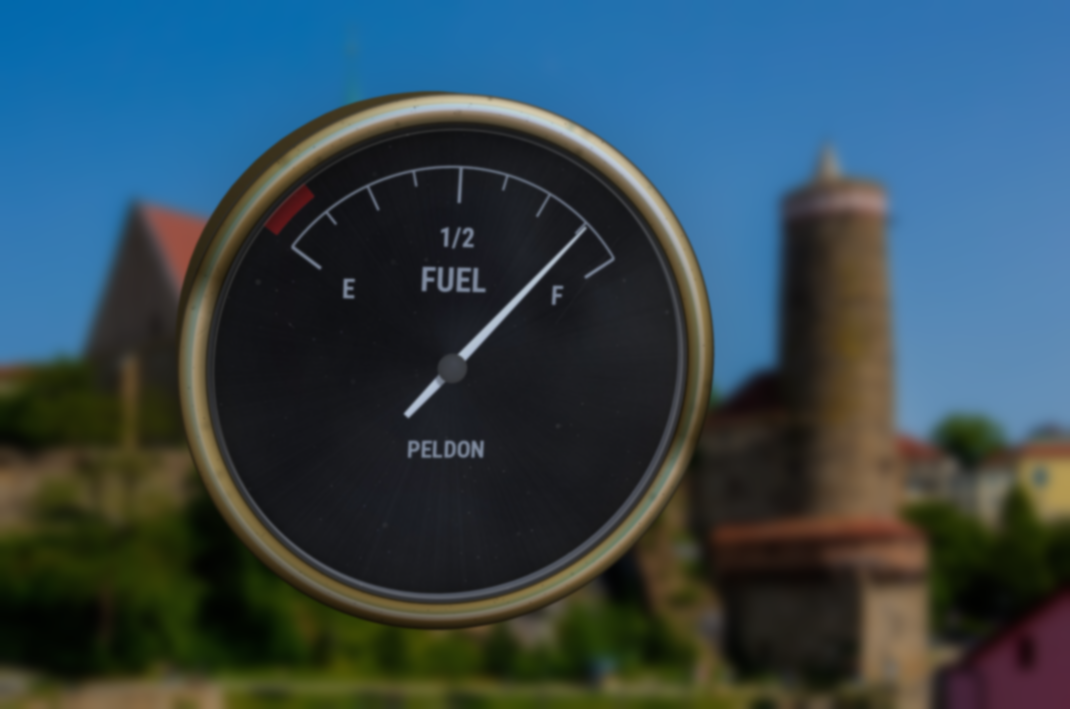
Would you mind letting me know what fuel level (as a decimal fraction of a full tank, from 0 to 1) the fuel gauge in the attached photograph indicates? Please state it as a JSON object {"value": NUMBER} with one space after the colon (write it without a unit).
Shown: {"value": 0.875}
